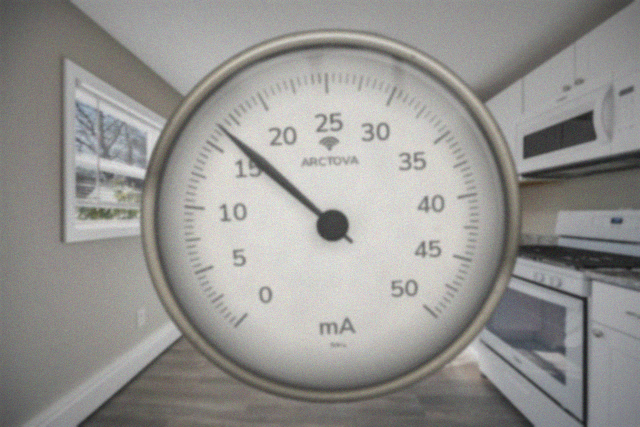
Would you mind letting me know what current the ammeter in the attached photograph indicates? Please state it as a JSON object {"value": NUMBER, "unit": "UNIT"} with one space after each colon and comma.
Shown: {"value": 16.5, "unit": "mA"}
